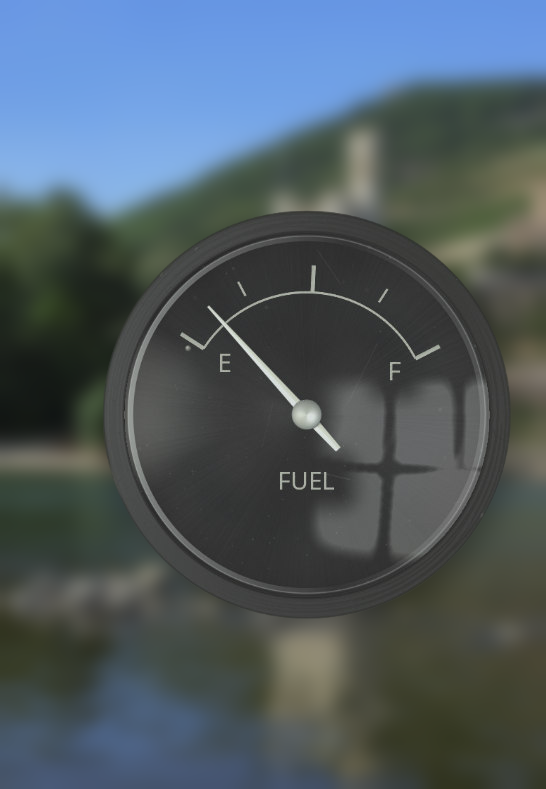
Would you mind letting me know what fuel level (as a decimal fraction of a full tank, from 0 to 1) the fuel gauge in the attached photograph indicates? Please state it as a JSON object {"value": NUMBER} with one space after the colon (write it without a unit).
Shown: {"value": 0.125}
